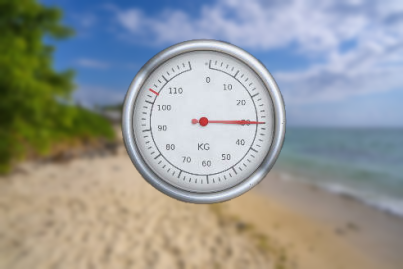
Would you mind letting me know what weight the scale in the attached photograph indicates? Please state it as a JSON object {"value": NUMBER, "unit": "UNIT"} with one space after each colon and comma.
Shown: {"value": 30, "unit": "kg"}
